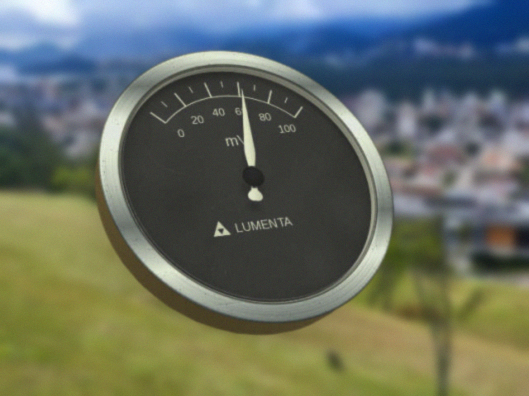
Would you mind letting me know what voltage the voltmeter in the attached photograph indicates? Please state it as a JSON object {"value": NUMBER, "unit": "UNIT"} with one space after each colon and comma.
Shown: {"value": 60, "unit": "mV"}
